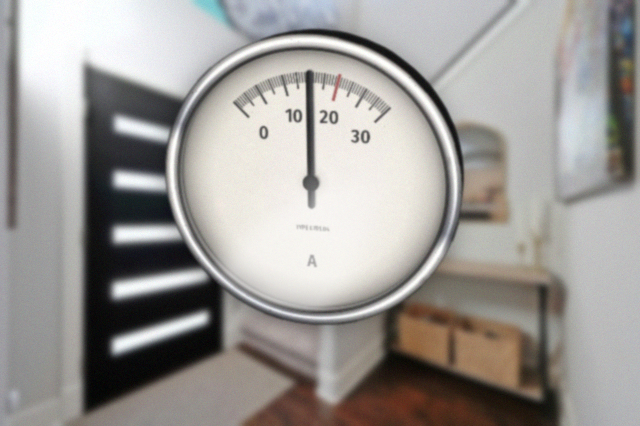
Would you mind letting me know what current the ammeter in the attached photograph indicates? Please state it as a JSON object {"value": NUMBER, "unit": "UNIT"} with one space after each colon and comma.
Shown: {"value": 15, "unit": "A"}
